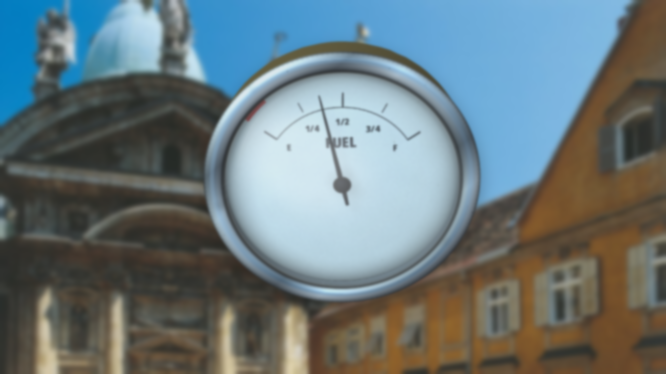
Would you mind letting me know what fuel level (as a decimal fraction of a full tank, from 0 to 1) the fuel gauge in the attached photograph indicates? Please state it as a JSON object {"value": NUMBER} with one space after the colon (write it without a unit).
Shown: {"value": 0.375}
